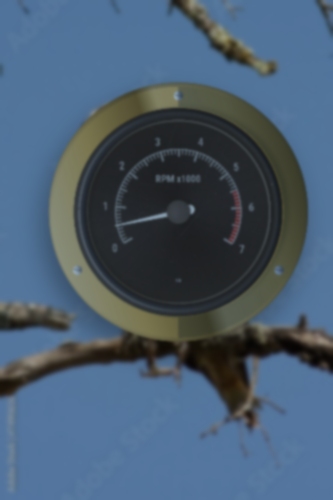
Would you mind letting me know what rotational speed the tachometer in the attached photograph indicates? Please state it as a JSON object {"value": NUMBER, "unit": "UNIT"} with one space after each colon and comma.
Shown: {"value": 500, "unit": "rpm"}
